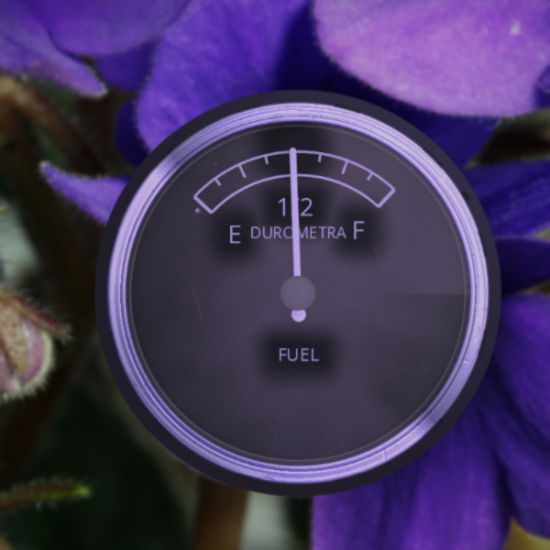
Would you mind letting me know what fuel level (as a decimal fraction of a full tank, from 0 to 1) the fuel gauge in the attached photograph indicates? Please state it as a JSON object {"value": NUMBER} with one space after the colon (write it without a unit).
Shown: {"value": 0.5}
